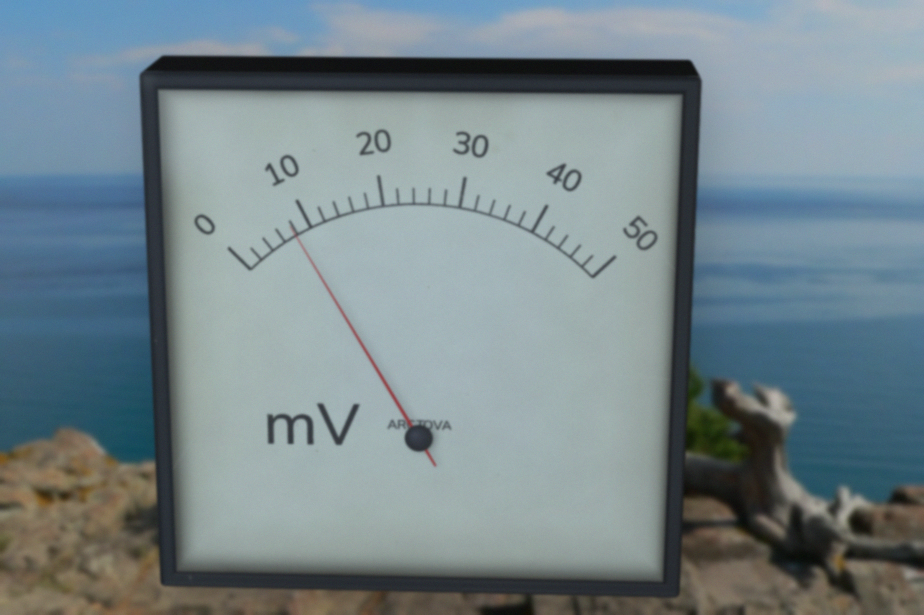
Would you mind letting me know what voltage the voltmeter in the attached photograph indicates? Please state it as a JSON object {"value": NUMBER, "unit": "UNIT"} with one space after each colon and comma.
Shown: {"value": 8, "unit": "mV"}
